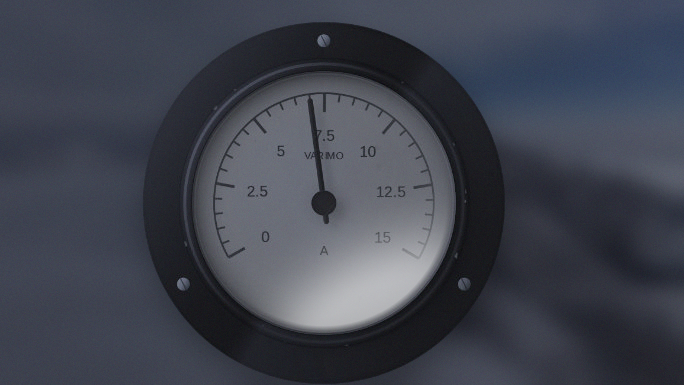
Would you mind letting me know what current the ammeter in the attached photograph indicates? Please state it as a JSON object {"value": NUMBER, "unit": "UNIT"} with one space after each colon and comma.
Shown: {"value": 7, "unit": "A"}
